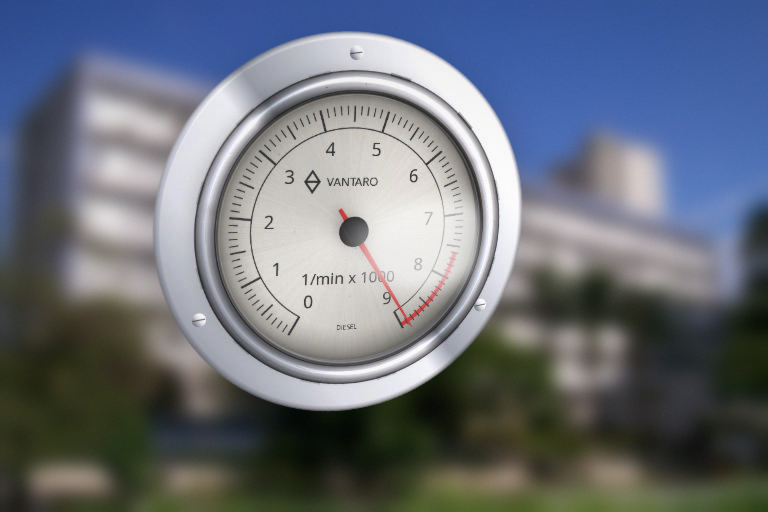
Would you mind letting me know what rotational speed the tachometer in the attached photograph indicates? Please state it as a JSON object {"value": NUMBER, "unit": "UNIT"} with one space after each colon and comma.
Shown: {"value": 8900, "unit": "rpm"}
